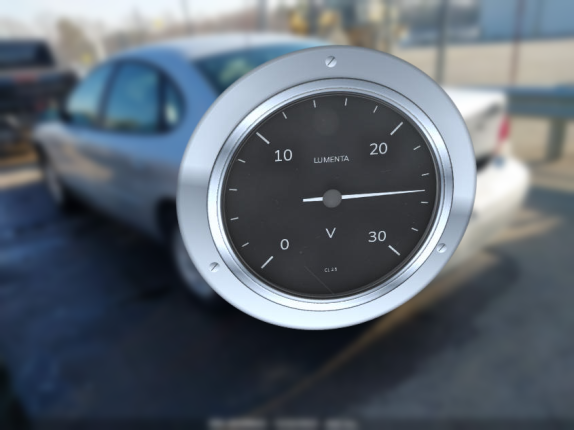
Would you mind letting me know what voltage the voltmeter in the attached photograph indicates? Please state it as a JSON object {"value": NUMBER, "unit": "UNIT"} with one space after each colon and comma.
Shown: {"value": 25, "unit": "V"}
